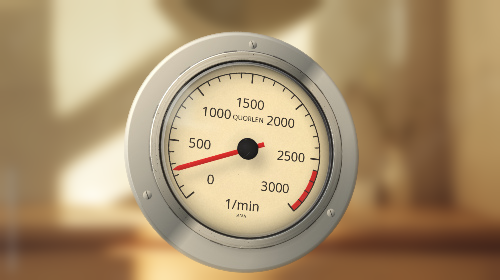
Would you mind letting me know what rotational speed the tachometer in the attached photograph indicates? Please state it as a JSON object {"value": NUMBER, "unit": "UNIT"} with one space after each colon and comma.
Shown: {"value": 250, "unit": "rpm"}
